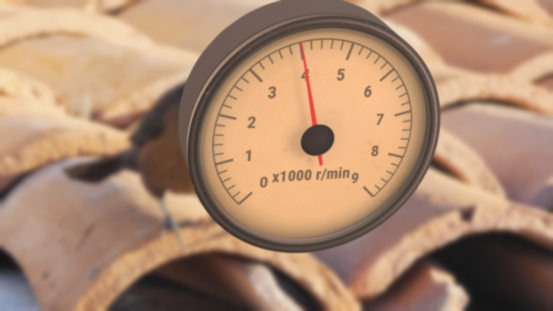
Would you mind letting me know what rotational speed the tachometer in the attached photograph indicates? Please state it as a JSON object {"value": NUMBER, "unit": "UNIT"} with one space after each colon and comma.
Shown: {"value": 4000, "unit": "rpm"}
